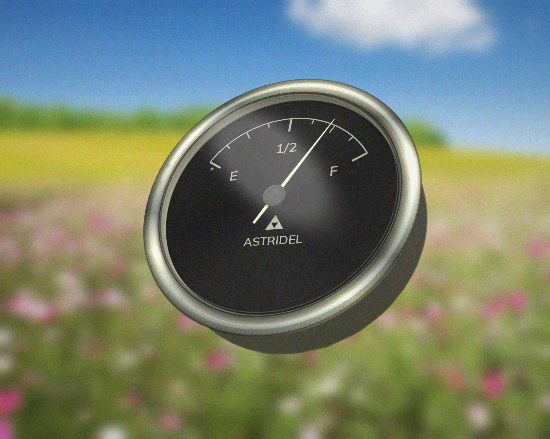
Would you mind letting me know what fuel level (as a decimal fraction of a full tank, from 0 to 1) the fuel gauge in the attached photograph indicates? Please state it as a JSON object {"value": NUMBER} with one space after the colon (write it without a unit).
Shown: {"value": 0.75}
